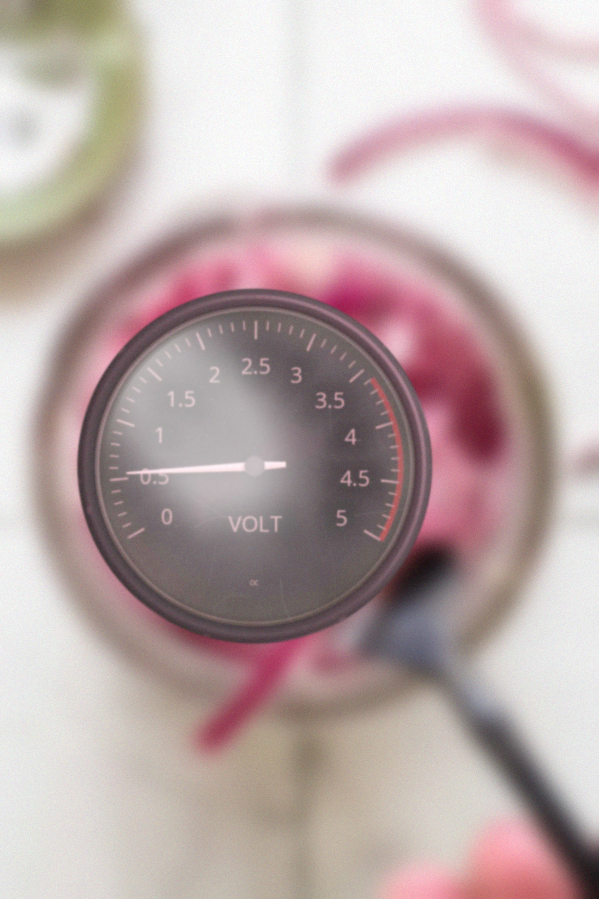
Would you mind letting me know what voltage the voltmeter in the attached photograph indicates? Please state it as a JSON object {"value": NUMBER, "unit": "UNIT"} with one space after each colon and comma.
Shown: {"value": 0.55, "unit": "V"}
